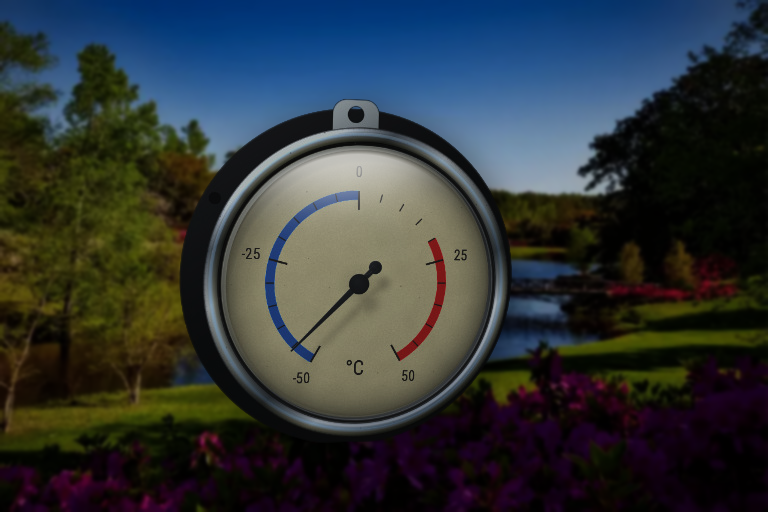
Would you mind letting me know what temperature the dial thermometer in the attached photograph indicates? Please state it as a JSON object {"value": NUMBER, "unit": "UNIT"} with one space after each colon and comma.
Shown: {"value": -45, "unit": "°C"}
